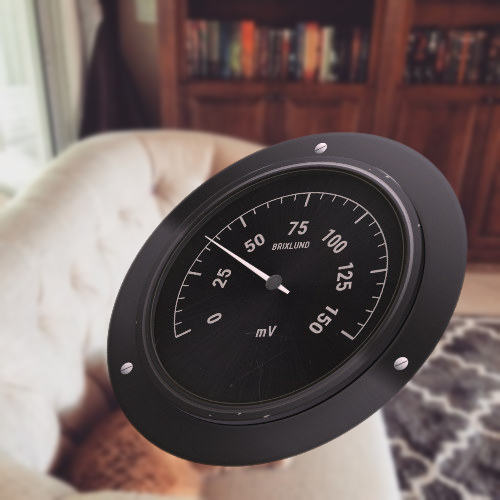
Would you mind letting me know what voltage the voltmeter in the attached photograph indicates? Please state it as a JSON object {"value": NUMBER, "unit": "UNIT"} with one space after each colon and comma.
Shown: {"value": 37.5, "unit": "mV"}
